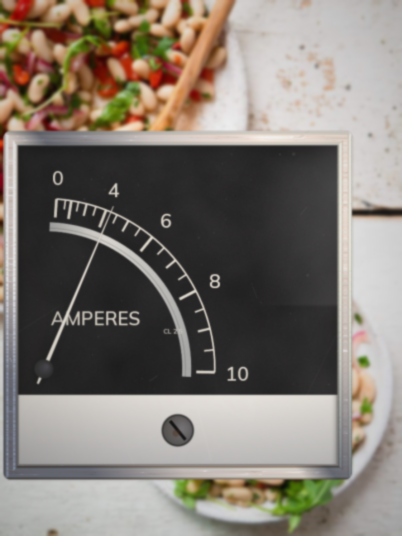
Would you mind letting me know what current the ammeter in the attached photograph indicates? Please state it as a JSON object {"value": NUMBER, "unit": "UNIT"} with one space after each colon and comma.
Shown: {"value": 4.25, "unit": "A"}
